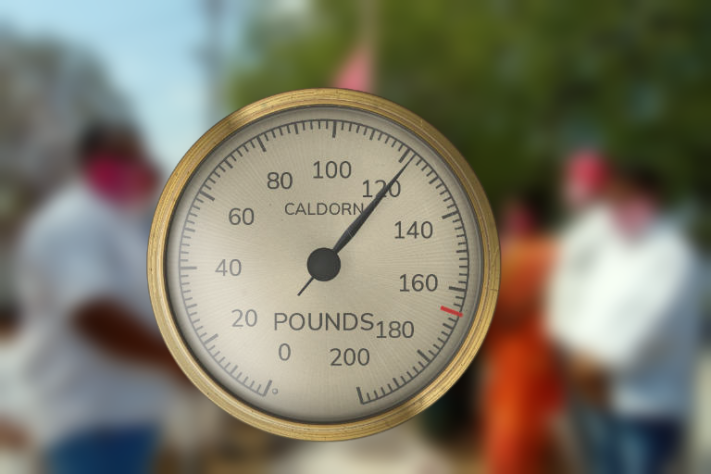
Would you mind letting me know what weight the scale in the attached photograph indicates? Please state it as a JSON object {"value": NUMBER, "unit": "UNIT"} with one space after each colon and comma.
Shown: {"value": 122, "unit": "lb"}
